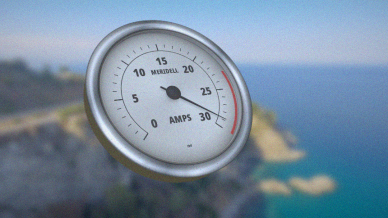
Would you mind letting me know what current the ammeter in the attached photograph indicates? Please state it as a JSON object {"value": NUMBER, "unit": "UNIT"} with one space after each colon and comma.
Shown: {"value": 29, "unit": "A"}
